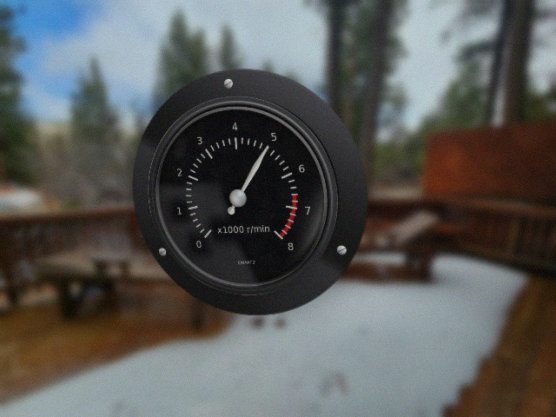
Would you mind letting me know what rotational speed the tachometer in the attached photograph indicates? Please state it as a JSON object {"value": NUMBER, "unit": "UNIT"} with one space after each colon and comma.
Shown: {"value": 5000, "unit": "rpm"}
